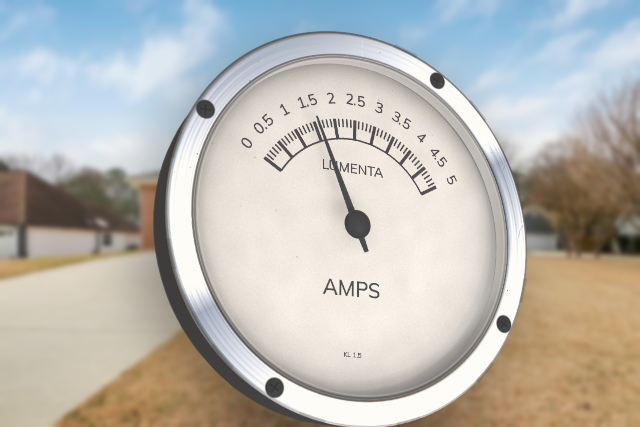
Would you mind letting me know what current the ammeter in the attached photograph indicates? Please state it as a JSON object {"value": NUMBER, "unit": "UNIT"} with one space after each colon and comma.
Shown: {"value": 1.5, "unit": "A"}
